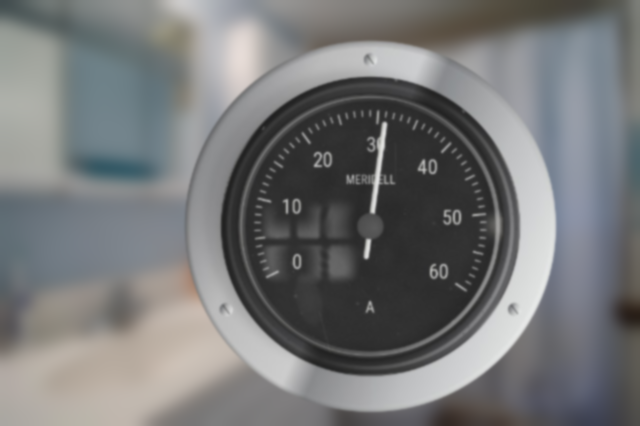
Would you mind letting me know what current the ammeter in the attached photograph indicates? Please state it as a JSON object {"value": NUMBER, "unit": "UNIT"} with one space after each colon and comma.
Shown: {"value": 31, "unit": "A"}
